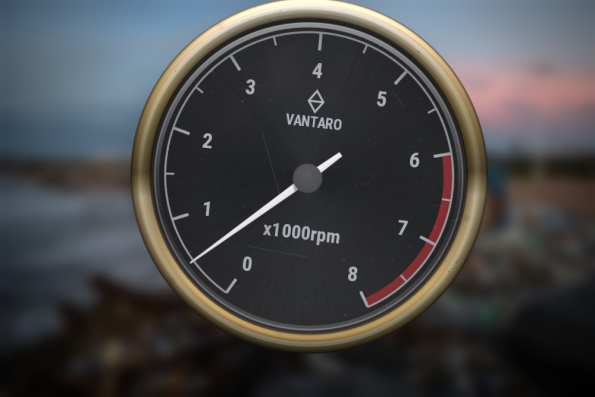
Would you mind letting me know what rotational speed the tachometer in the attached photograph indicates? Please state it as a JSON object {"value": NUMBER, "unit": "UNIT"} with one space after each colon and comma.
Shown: {"value": 500, "unit": "rpm"}
